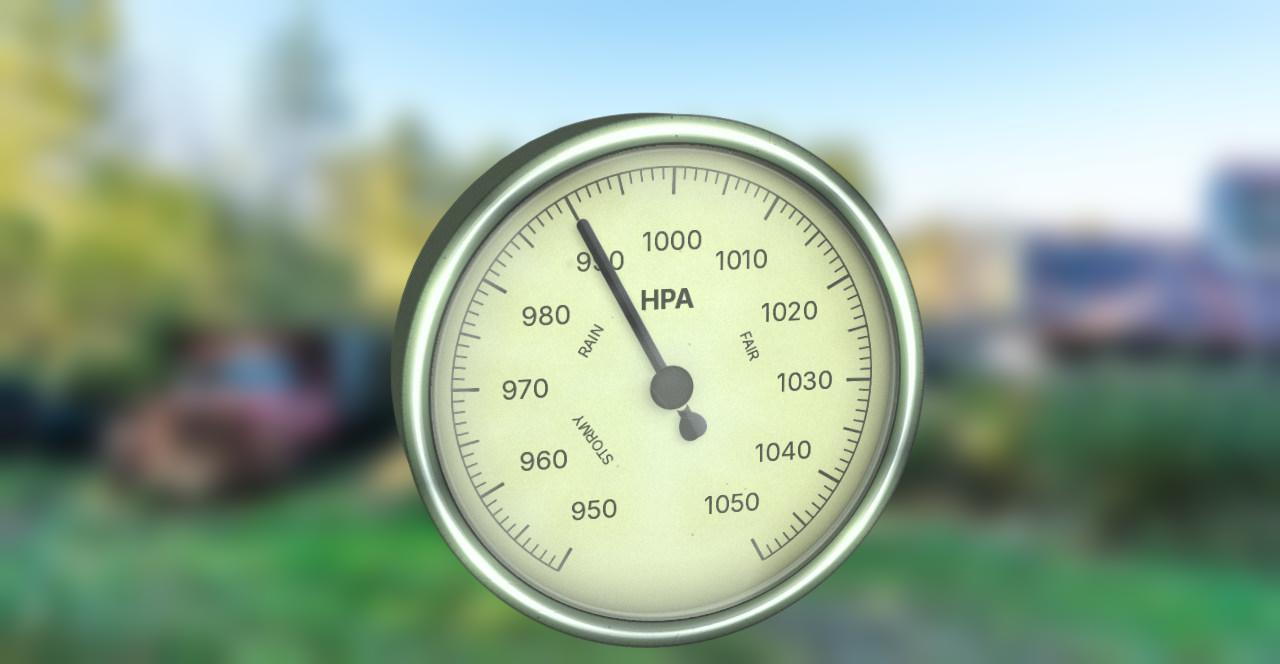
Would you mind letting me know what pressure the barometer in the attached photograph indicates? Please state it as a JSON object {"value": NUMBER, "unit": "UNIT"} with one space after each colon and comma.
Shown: {"value": 990, "unit": "hPa"}
